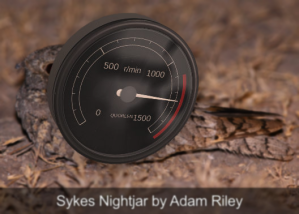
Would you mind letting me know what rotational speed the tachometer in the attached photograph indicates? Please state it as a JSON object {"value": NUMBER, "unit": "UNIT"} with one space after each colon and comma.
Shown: {"value": 1250, "unit": "rpm"}
